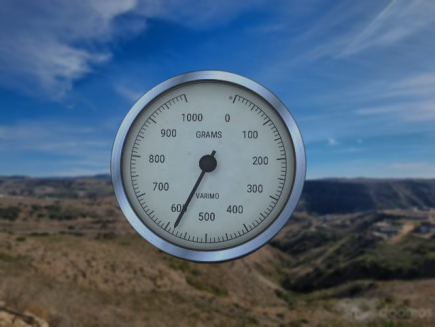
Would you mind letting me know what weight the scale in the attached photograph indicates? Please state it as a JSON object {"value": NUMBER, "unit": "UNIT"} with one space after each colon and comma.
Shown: {"value": 580, "unit": "g"}
